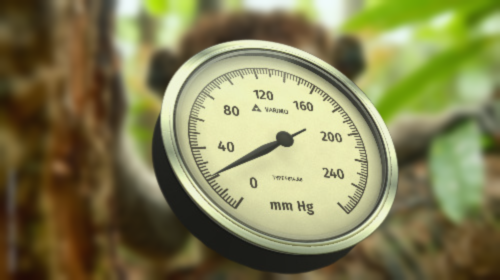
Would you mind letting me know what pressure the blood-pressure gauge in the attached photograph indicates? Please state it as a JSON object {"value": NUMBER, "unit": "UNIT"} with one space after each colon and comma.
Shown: {"value": 20, "unit": "mmHg"}
